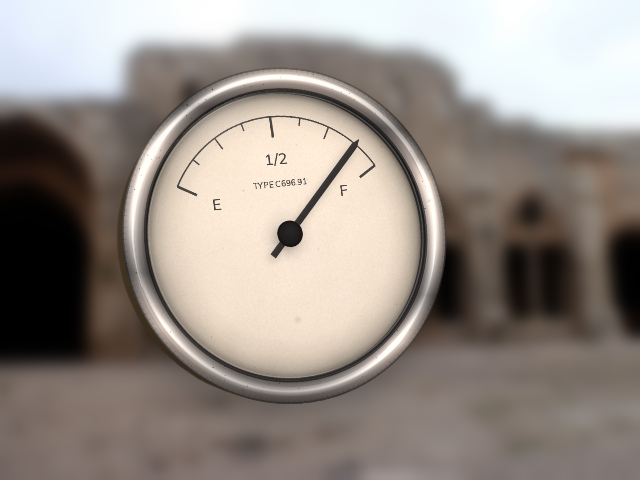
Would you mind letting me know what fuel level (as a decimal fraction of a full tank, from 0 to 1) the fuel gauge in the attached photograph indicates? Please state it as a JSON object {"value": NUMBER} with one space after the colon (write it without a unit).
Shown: {"value": 0.875}
